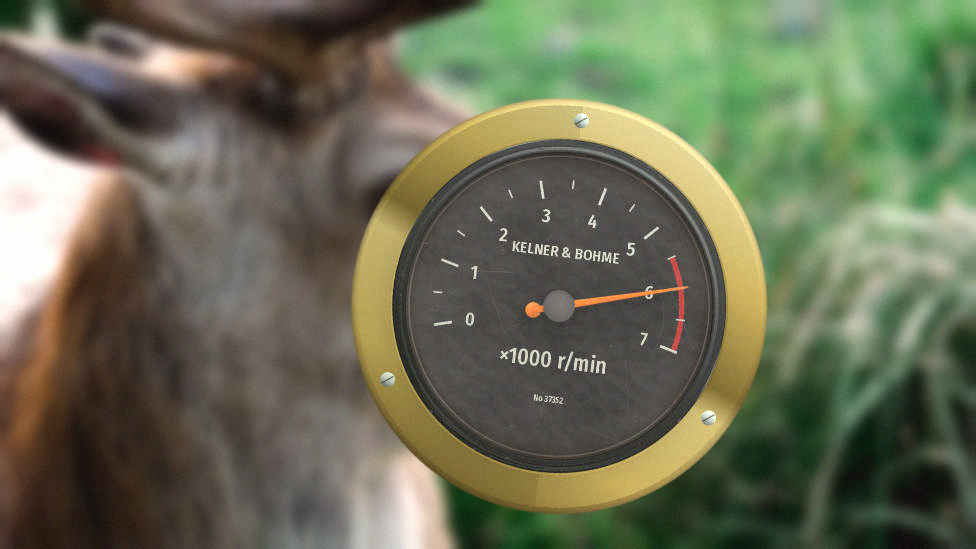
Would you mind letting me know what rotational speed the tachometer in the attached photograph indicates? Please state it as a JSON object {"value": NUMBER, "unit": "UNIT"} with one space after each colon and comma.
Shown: {"value": 6000, "unit": "rpm"}
